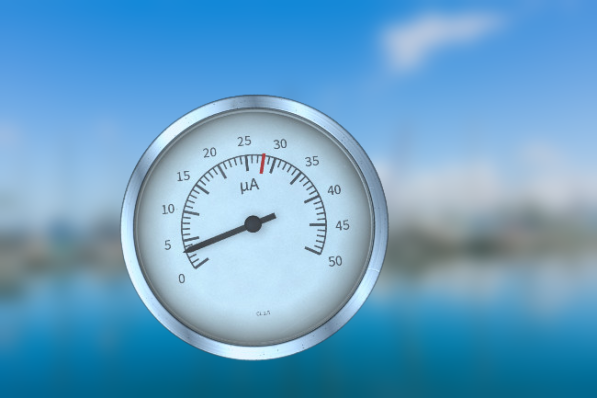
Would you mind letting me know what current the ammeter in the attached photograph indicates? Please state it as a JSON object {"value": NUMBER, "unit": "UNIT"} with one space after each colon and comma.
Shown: {"value": 3, "unit": "µA"}
